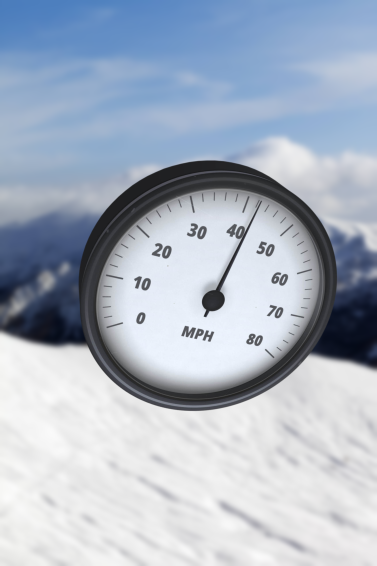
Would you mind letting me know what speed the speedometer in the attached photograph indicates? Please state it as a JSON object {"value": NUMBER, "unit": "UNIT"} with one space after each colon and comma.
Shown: {"value": 42, "unit": "mph"}
